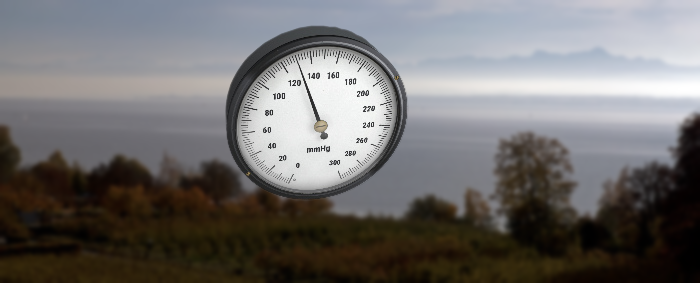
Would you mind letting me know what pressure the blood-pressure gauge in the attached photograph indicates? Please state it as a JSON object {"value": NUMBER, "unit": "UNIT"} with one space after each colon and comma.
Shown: {"value": 130, "unit": "mmHg"}
